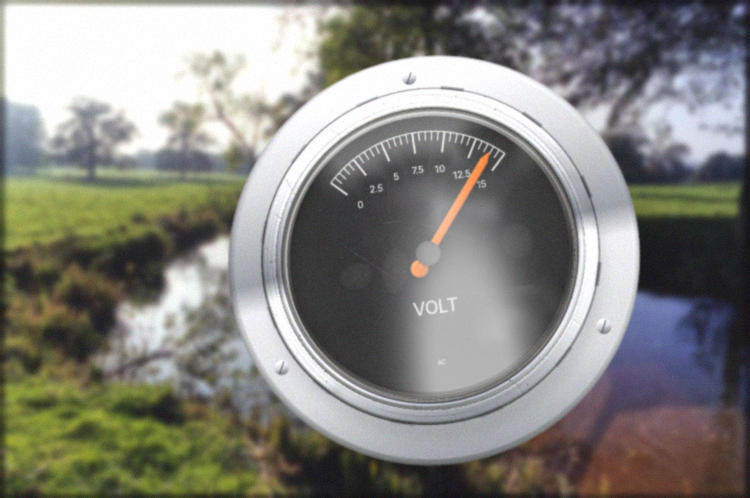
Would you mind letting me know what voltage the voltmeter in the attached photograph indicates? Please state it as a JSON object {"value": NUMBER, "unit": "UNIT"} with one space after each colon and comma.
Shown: {"value": 14, "unit": "V"}
